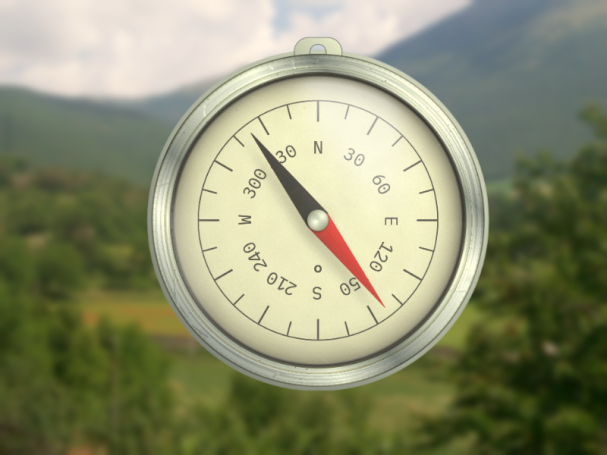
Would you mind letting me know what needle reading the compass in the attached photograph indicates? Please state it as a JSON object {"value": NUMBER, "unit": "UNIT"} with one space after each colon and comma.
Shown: {"value": 142.5, "unit": "°"}
